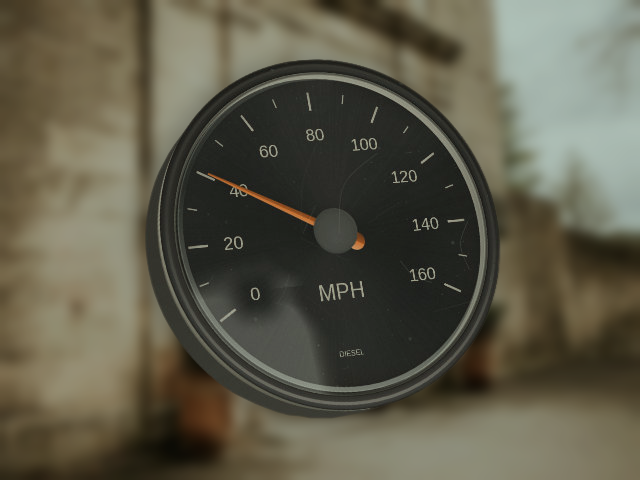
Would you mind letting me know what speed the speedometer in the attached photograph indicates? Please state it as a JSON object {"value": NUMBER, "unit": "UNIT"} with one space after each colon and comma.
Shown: {"value": 40, "unit": "mph"}
